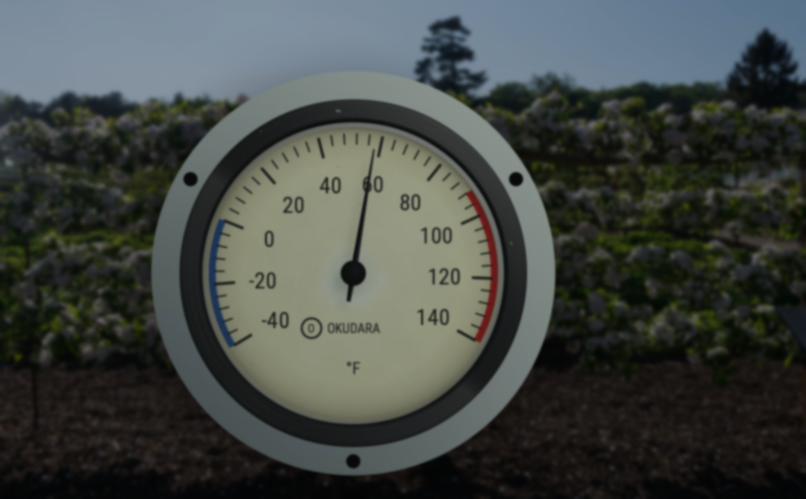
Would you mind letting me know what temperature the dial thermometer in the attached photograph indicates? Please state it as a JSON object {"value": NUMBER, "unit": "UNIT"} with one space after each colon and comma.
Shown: {"value": 58, "unit": "°F"}
